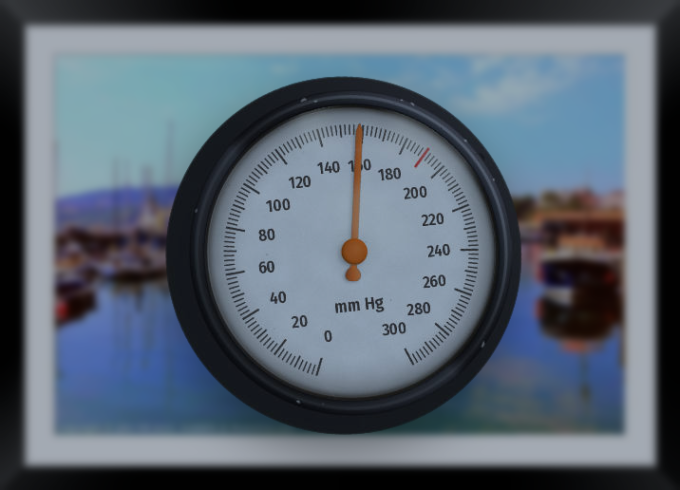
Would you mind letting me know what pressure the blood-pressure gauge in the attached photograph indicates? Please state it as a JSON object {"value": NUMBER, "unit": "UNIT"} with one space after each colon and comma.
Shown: {"value": 158, "unit": "mmHg"}
